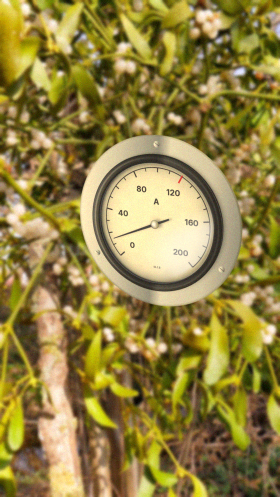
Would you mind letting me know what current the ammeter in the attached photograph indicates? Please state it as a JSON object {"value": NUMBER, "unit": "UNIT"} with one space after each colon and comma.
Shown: {"value": 15, "unit": "A"}
